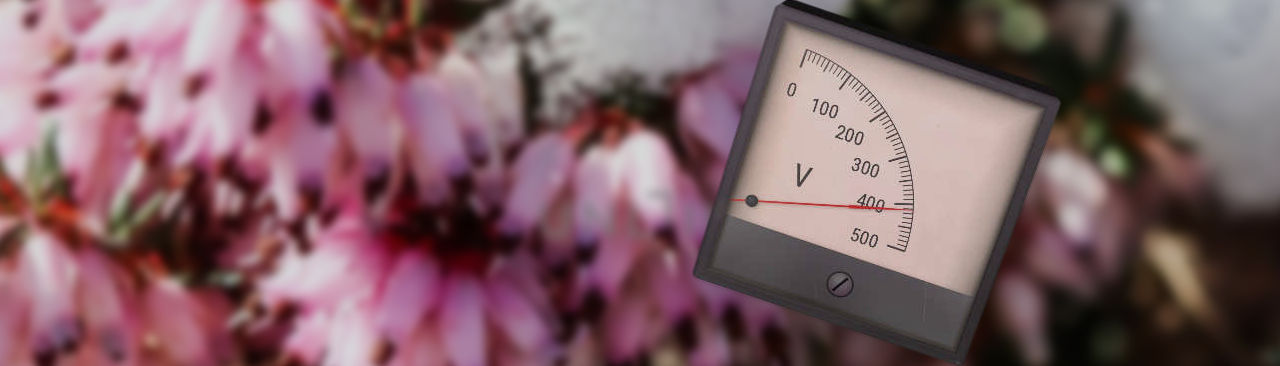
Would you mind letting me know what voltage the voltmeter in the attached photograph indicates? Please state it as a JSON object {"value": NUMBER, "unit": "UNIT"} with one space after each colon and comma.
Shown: {"value": 410, "unit": "V"}
